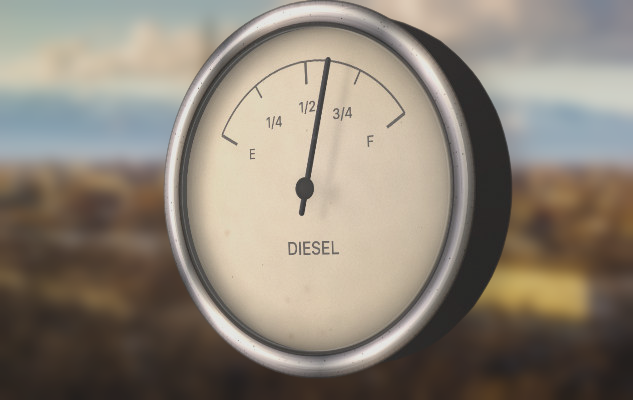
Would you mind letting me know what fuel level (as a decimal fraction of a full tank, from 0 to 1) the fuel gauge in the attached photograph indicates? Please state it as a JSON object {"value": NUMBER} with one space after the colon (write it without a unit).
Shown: {"value": 0.625}
